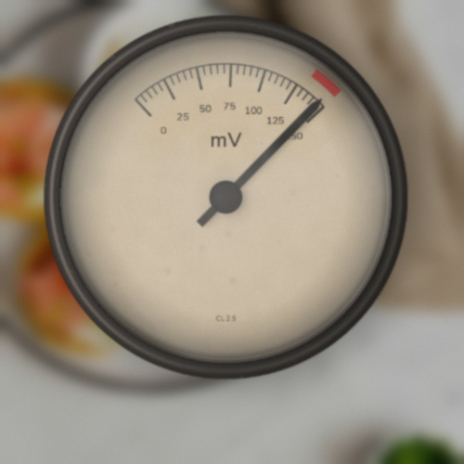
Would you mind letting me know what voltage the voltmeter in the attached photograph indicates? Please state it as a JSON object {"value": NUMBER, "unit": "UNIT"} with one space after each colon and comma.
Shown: {"value": 145, "unit": "mV"}
